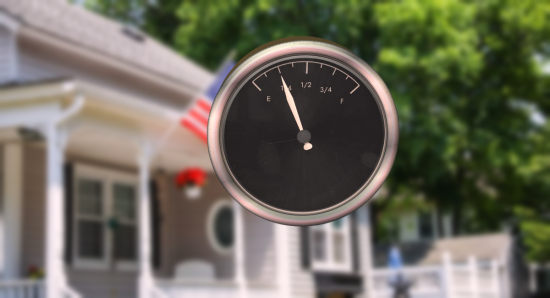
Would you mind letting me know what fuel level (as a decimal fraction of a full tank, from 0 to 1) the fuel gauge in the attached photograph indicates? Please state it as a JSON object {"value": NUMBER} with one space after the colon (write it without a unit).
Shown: {"value": 0.25}
